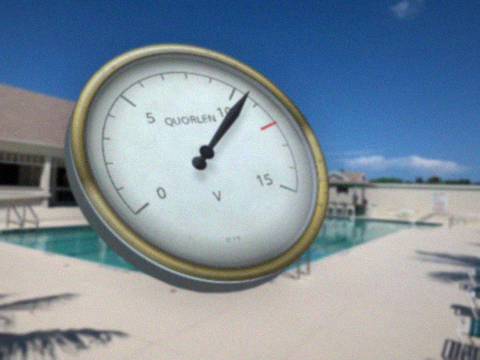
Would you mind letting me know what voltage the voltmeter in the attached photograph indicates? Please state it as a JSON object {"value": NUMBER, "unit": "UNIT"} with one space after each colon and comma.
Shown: {"value": 10.5, "unit": "V"}
